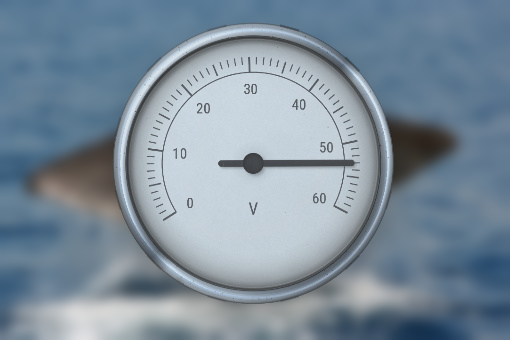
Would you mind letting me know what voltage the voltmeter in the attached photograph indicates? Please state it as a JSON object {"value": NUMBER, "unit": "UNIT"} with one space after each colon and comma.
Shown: {"value": 53, "unit": "V"}
